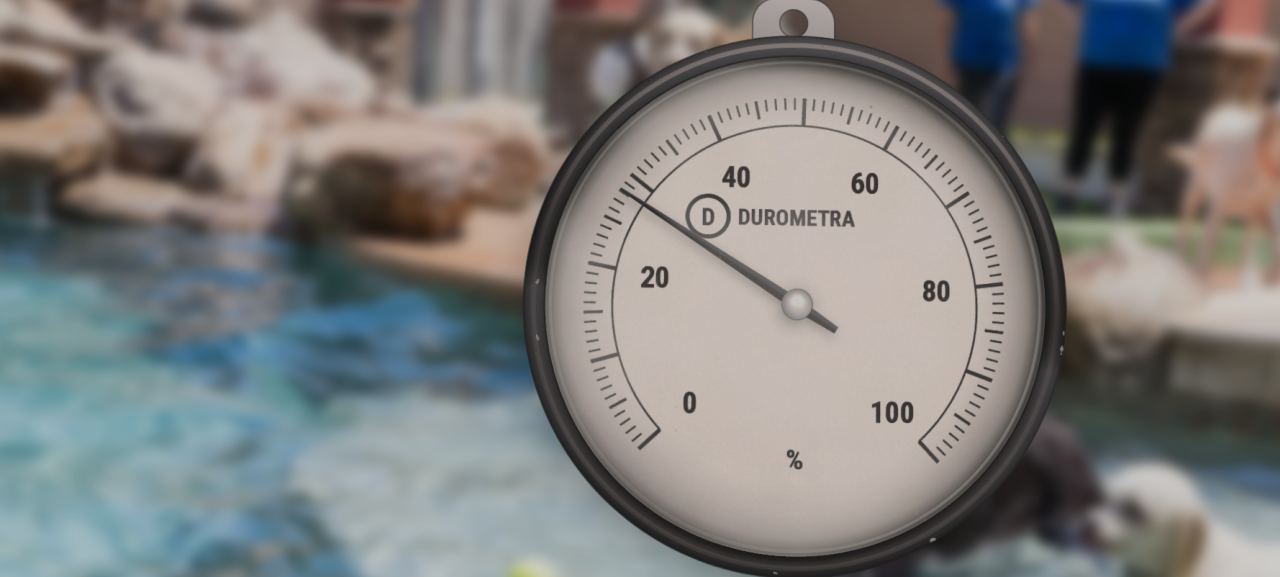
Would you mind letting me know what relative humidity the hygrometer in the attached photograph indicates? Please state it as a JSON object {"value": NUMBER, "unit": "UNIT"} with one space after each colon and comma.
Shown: {"value": 28, "unit": "%"}
